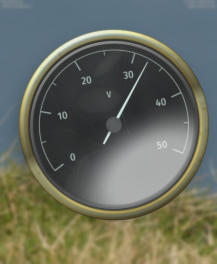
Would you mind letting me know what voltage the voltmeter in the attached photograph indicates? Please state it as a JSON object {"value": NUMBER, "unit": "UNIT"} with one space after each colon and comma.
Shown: {"value": 32.5, "unit": "V"}
